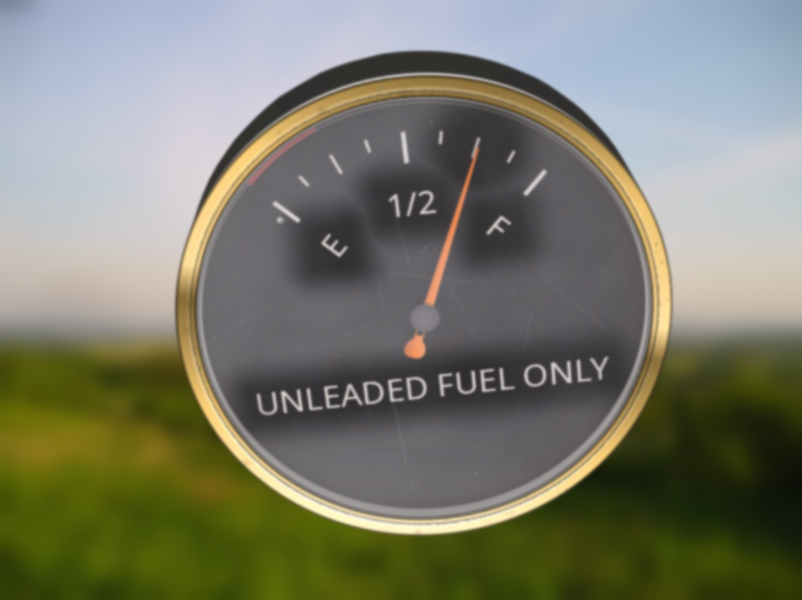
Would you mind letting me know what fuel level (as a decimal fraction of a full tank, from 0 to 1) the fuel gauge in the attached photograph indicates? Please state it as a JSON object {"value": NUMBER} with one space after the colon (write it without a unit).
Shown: {"value": 0.75}
